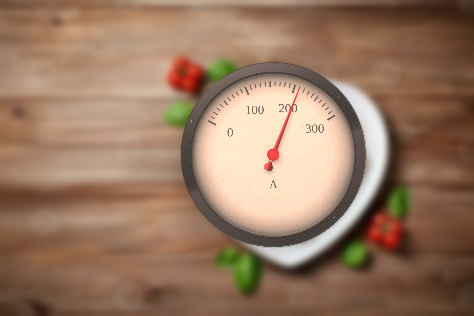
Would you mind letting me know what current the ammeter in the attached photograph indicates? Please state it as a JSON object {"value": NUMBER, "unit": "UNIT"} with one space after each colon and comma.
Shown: {"value": 210, "unit": "A"}
